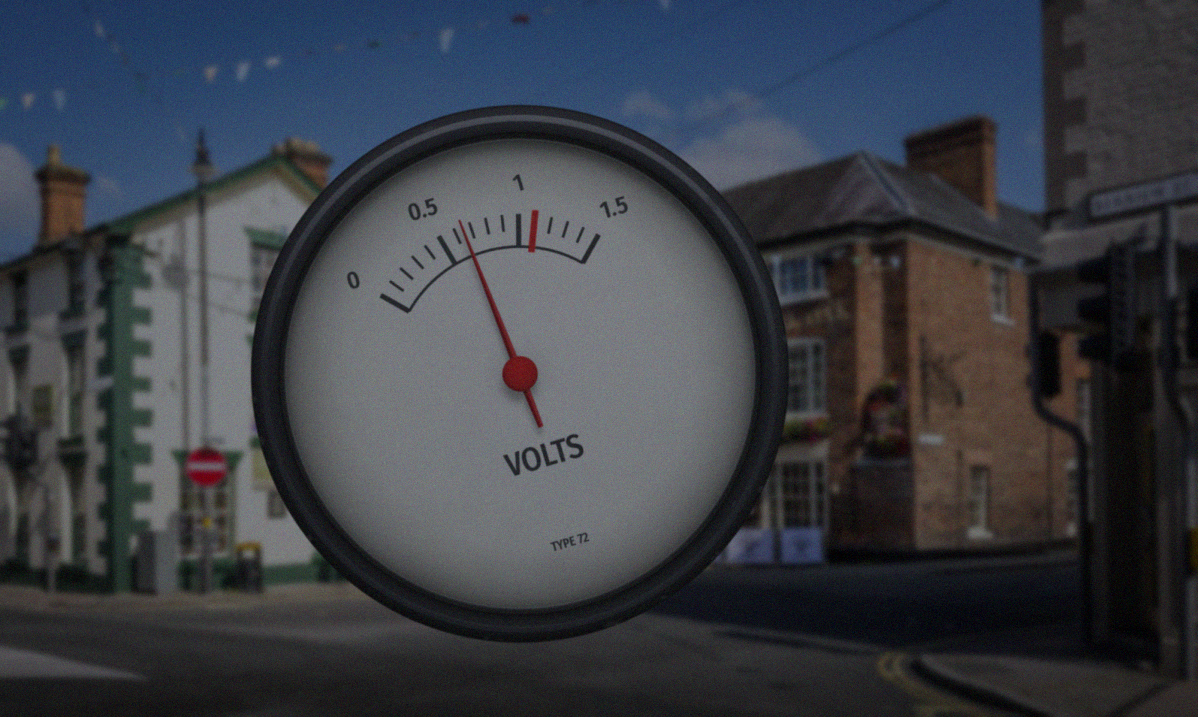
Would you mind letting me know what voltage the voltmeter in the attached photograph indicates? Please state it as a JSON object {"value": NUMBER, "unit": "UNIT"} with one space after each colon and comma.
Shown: {"value": 0.65, "unit": "V"}
